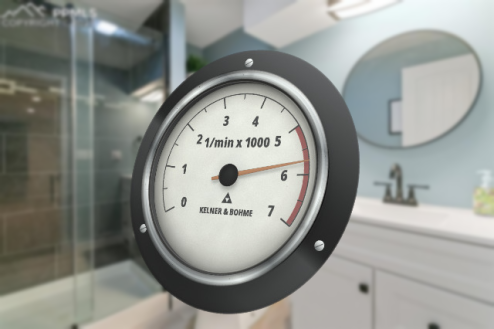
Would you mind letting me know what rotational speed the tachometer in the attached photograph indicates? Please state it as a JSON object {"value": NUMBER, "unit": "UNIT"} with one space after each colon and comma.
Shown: {"value": 5750, "unit": "rpm"}
